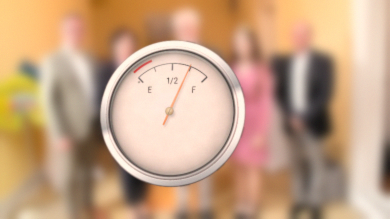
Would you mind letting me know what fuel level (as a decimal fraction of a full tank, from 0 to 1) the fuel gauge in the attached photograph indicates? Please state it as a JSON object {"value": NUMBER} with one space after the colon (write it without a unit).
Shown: {"value": 0.75}
